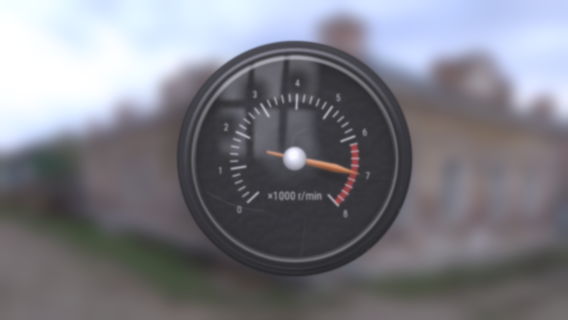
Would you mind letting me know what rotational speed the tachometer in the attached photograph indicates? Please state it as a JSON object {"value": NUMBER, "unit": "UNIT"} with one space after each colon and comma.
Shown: {"value": 7000, "unit": "rpm"}
